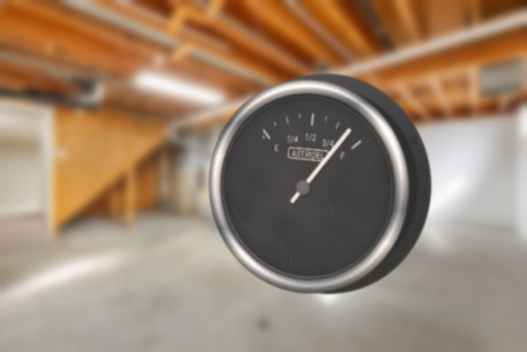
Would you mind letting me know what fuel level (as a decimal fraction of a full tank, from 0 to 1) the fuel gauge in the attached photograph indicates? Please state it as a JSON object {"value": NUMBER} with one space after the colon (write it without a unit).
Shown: {"value": 0.875}
